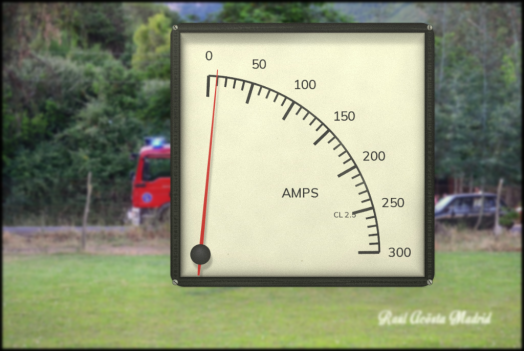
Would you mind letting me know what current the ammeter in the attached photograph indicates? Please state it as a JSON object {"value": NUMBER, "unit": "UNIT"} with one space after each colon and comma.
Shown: {"value": 10, "unit": "A"}
